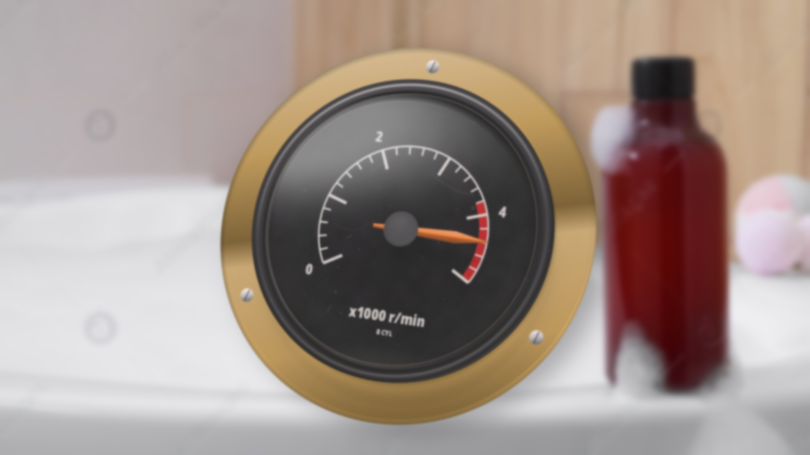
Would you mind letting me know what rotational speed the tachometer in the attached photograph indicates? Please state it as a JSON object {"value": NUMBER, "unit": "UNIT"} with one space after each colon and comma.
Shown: {"value": 4400, "unit": "rpm"}
